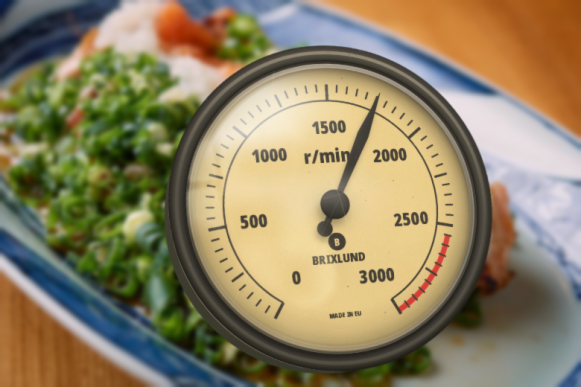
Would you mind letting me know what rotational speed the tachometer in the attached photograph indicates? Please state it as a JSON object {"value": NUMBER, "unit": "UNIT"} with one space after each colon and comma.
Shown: {"value": 1750, "unit": "rpm"}
